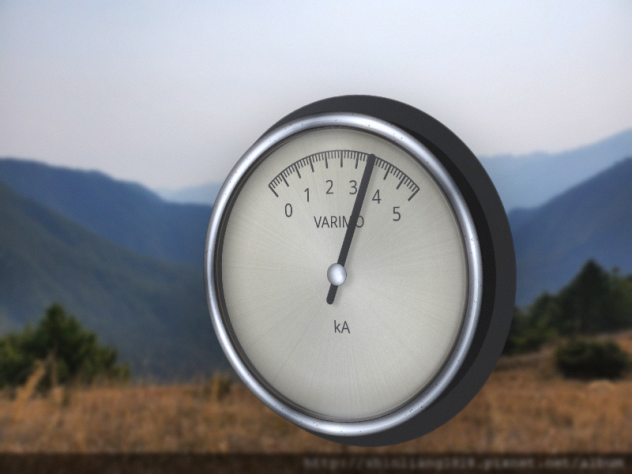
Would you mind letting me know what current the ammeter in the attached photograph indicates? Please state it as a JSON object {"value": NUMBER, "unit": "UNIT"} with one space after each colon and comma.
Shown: {"value": 3.5, "unit": "kA"}
